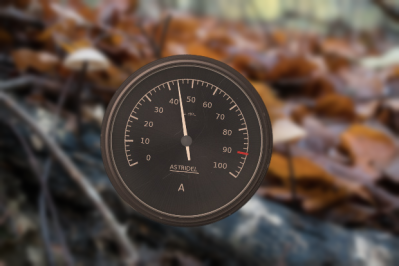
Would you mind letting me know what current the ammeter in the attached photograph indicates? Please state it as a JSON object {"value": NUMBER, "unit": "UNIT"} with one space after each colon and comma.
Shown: {"value": 44, "unit": "A"}
